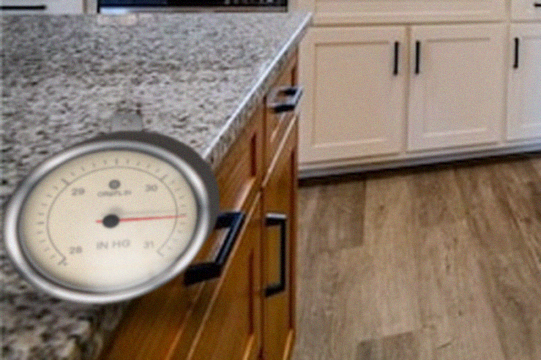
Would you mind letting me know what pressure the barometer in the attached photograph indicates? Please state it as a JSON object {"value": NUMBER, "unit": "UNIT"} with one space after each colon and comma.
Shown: {"value": 30.5, "unit": "inHg"}
